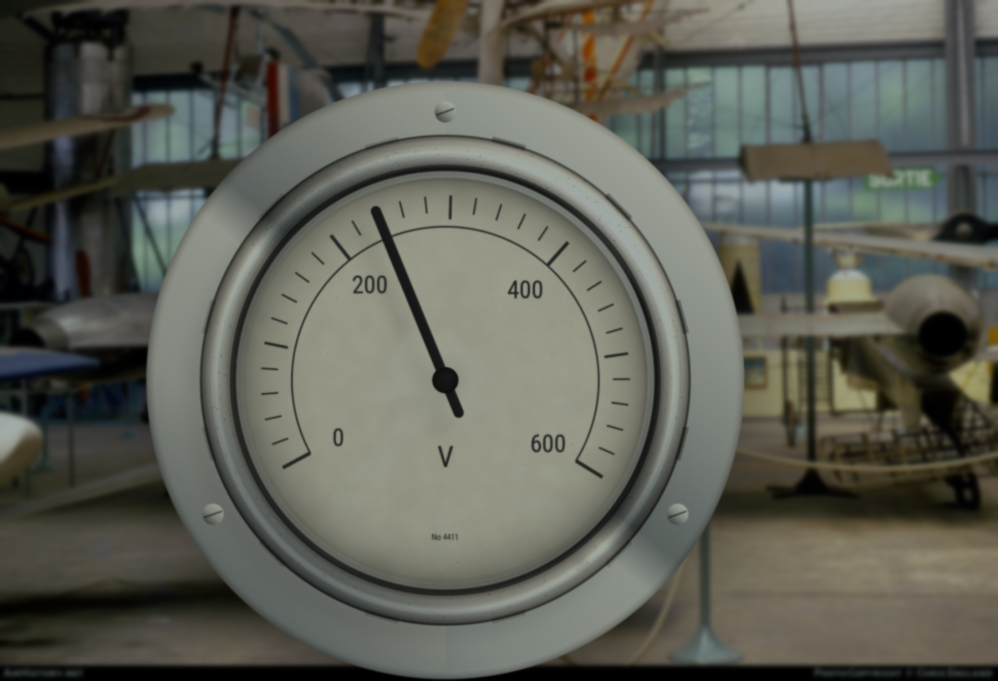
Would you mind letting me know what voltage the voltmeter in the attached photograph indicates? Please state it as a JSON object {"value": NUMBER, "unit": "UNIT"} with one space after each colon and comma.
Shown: {"value": 240, "unit": "V"}
